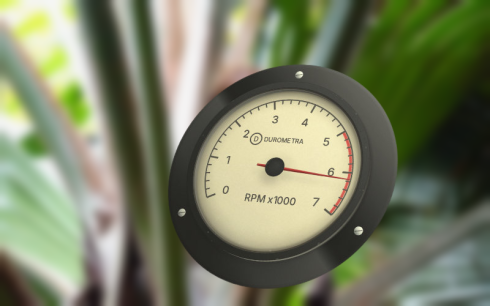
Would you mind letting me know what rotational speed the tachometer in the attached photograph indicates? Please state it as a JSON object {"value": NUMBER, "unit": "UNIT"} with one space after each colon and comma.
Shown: {"value": 6200, "unit": "rpm"}
